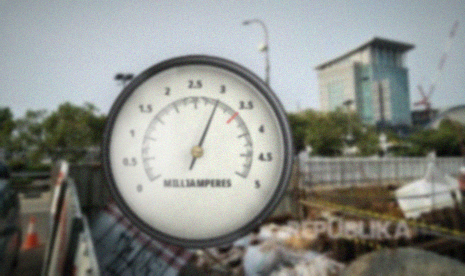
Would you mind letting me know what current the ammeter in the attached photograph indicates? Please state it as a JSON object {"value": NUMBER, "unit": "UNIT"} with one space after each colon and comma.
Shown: {"value": 3, "unit": "mA"}
